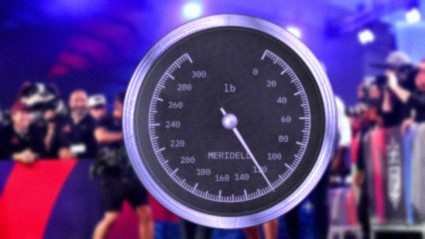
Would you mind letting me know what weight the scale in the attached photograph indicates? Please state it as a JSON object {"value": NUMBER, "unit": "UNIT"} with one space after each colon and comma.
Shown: {"value": 120, "unit": "lb"}
